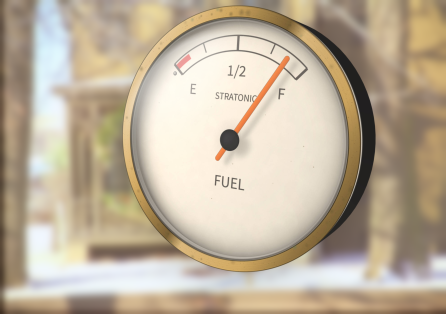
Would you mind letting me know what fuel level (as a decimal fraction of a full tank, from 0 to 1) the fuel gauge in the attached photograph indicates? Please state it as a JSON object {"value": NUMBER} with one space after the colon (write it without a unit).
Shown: {"value": 0.875}
